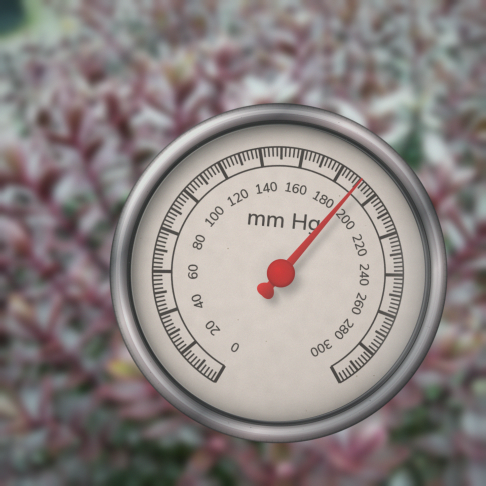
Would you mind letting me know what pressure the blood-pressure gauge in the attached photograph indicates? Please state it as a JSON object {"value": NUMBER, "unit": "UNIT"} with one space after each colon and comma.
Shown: {"value": 190, "unit": "mmHg"}
